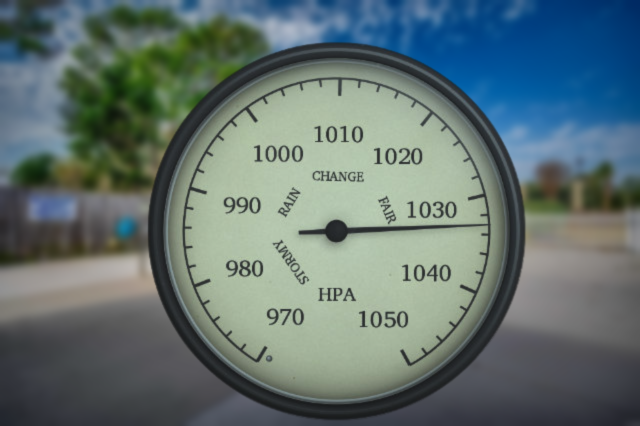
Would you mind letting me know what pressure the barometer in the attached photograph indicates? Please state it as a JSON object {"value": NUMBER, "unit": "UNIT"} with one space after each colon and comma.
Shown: {"value": 1033, "unit": "hPa"}
